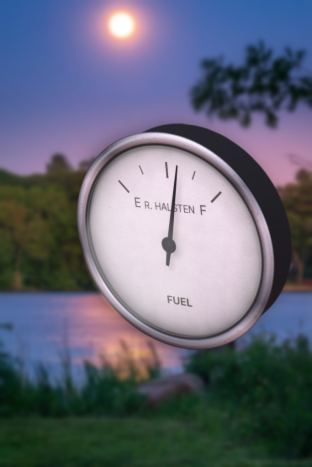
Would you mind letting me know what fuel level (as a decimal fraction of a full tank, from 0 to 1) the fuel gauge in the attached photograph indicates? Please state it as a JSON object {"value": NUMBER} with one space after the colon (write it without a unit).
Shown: {"value": 0.625}
